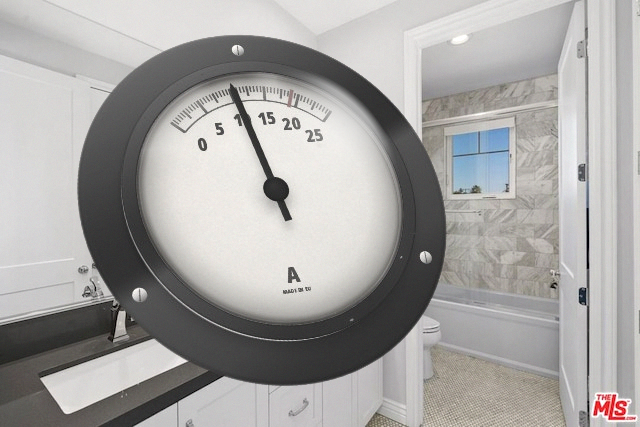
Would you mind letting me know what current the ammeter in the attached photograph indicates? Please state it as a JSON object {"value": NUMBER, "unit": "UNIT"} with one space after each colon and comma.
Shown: {"value": 10, "unit": "A"}
